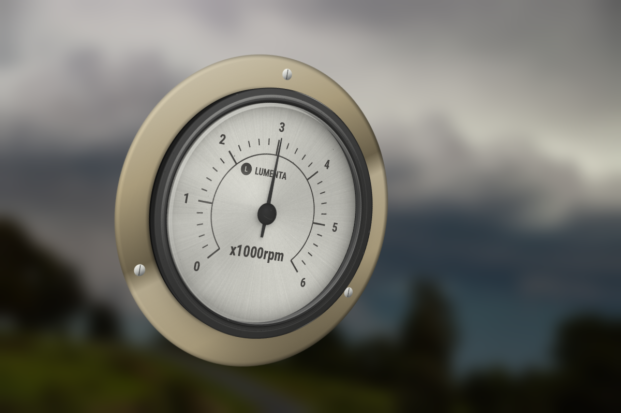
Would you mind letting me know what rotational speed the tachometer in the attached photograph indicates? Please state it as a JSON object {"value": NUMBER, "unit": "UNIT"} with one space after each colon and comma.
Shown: {"value": 3000, "unit": "rpm"}
